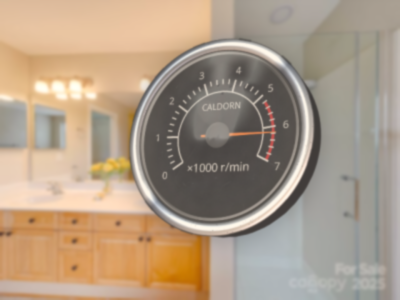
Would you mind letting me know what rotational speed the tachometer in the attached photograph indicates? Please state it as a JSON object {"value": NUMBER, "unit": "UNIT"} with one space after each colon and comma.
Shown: {"value": 6200, "unit": "rpm"}
